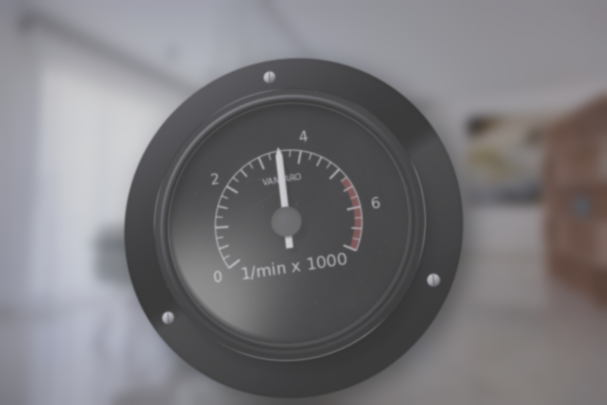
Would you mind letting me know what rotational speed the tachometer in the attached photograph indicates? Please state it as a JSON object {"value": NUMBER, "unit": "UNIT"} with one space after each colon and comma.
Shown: {"value": 3500, "unit": "rpm"}
